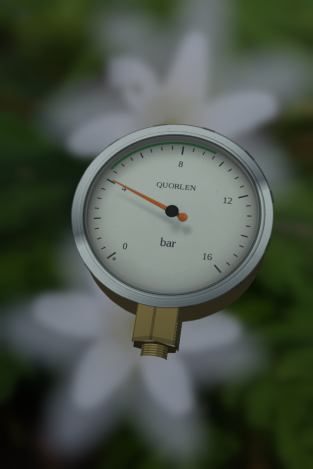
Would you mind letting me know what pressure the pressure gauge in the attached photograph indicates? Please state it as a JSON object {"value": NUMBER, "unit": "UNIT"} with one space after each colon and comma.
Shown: {"value": 4, "unit": "bar"}
